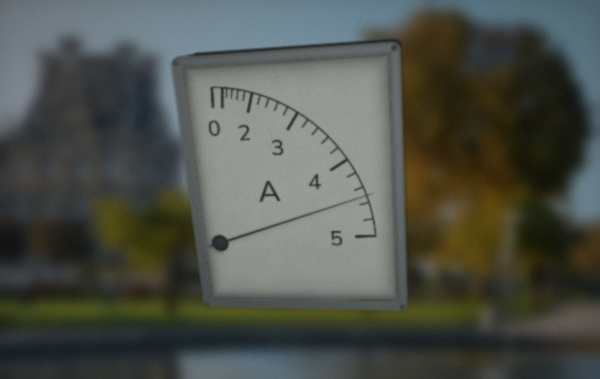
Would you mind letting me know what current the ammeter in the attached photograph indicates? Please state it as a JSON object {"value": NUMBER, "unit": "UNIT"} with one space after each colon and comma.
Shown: {"value": 4.5, "unit": "A"}
